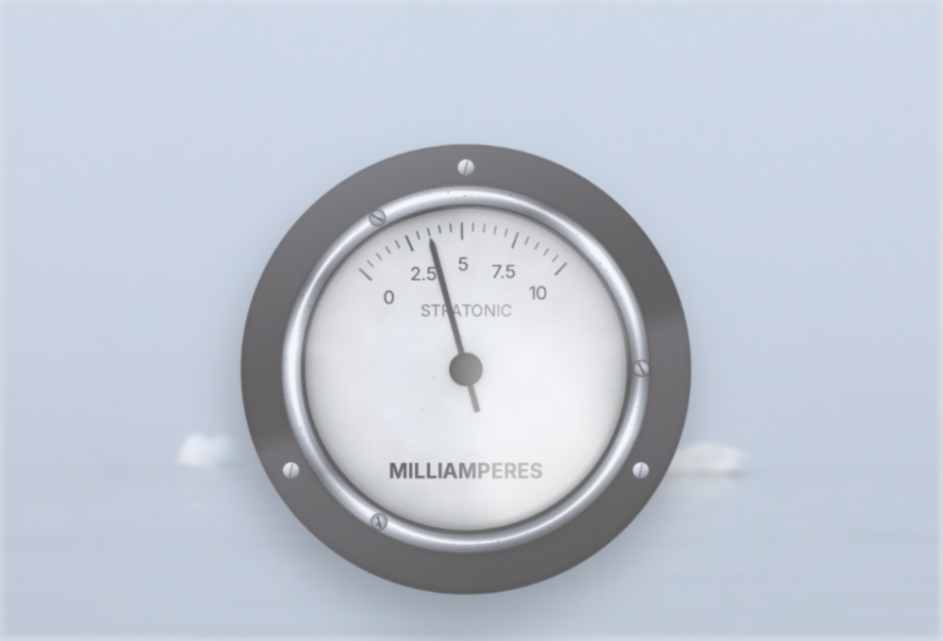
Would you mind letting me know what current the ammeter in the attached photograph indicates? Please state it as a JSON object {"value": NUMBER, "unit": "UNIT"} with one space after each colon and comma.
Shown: {"value": 3.5, "unit": "mA"}
